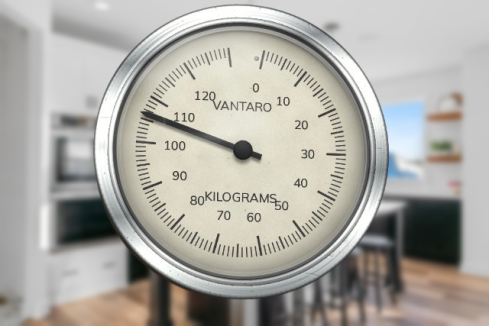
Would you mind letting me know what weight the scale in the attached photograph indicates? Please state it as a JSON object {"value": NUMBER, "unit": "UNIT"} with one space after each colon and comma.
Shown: {"value": 106, "unit": "kg"}
